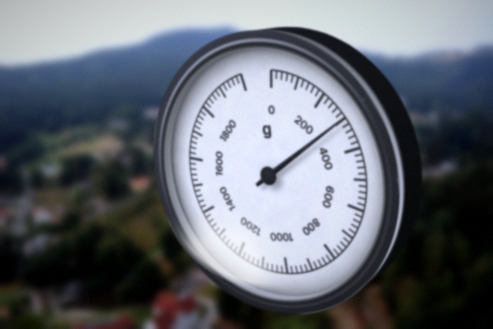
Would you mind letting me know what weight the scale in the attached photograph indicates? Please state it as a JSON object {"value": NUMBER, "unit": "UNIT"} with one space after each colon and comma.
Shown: {"value": 300, "unit": "g"}
